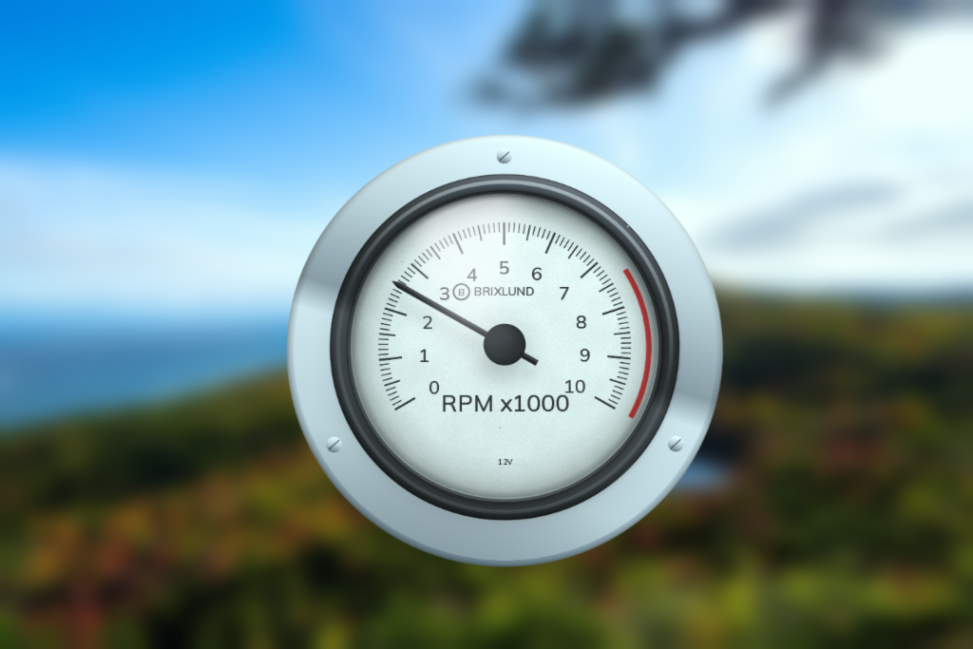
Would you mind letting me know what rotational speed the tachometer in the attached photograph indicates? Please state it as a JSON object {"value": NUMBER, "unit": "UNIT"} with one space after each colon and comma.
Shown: {"value": 2500, "unit": "rpm"}
